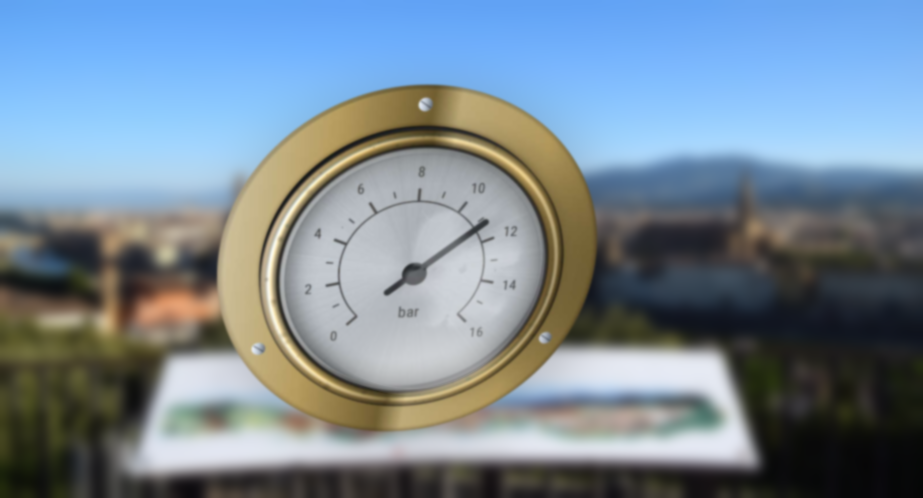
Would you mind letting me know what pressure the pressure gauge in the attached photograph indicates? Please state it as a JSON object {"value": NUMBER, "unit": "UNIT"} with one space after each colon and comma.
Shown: {"value": 11, "unit": "bar"}
